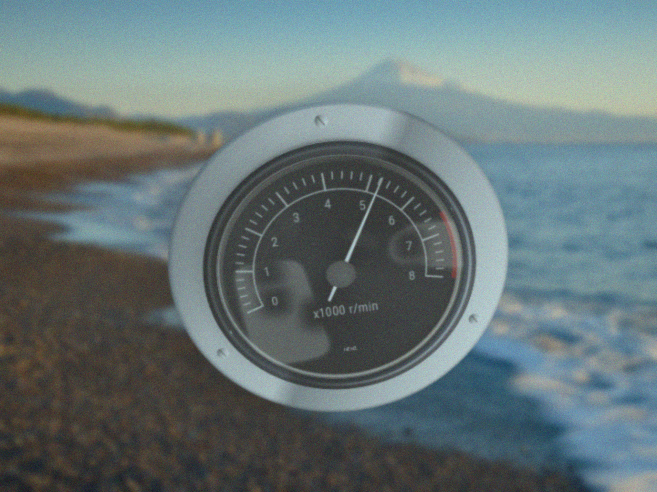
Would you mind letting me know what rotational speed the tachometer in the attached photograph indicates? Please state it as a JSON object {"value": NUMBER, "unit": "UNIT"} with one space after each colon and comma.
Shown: {"value": 5200, "unit": "rpm"}
